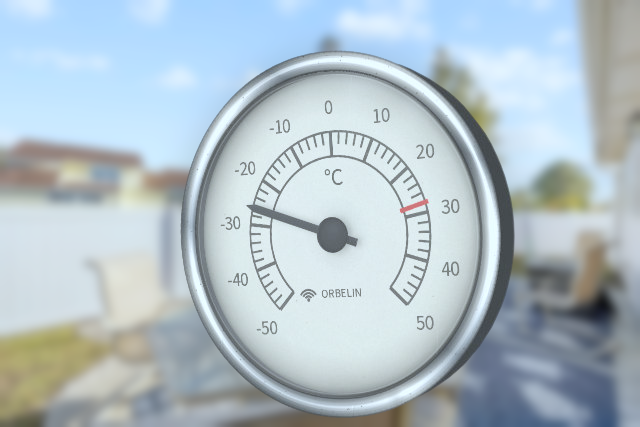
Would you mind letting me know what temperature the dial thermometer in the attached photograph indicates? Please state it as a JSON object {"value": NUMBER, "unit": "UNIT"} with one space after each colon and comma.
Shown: {"value": -26, "unit": "°C"}
